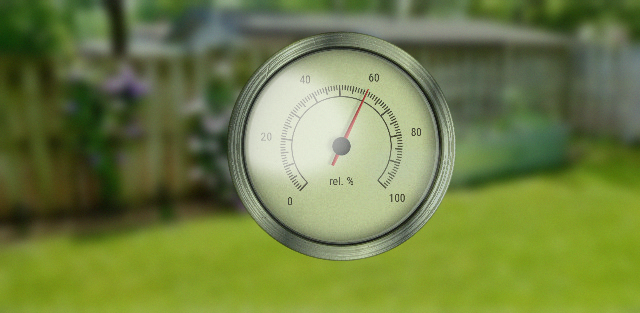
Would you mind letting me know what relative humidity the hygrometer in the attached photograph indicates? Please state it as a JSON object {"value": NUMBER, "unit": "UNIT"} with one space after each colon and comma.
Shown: {"value": 60, "unit": "%"}
